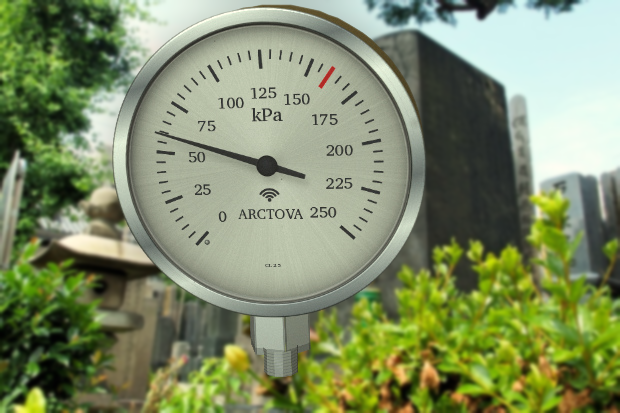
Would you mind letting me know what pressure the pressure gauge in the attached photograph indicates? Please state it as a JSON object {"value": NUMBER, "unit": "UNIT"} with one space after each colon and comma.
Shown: {"value": 60, "unit": "kPa"}
